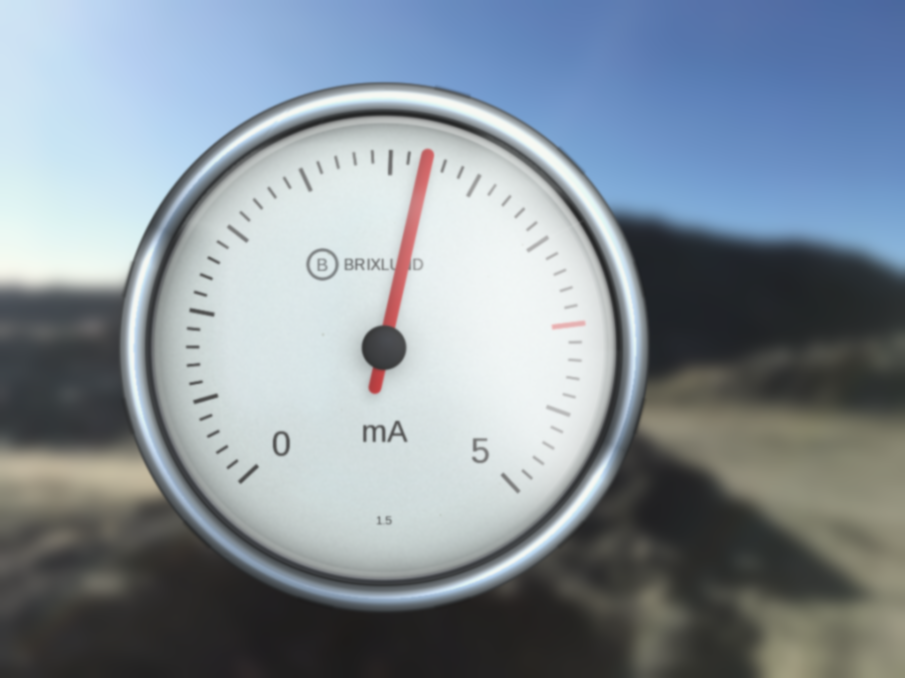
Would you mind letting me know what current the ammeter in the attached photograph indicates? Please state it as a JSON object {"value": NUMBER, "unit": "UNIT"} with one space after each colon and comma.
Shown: {"value": 2.7, "unit": "mA"}
